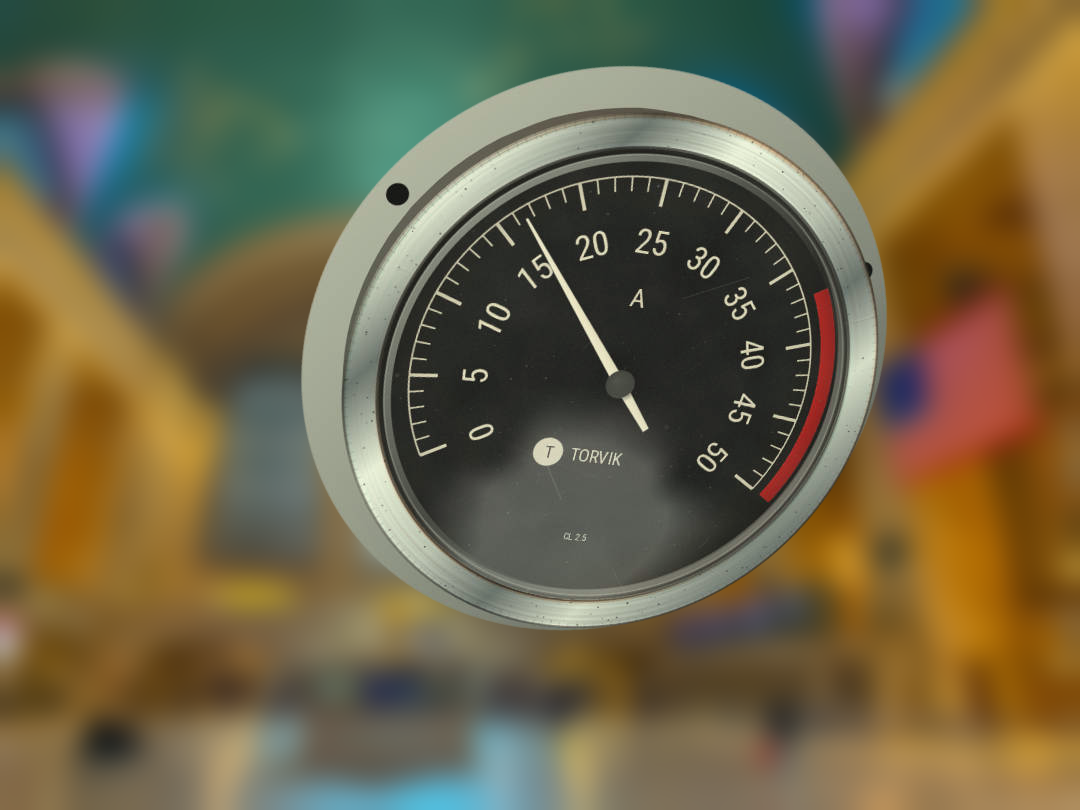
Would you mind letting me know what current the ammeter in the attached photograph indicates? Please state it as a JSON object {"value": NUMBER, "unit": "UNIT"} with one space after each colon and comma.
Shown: {"value": 16.5, "unit": "A"}
